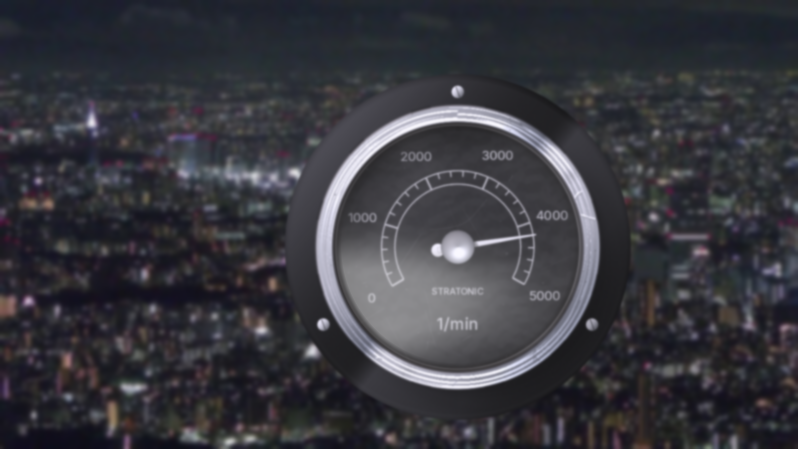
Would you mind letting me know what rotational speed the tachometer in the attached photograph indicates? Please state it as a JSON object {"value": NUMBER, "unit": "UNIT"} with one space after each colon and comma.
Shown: {"value": 4200, "unit": "rpm"}
